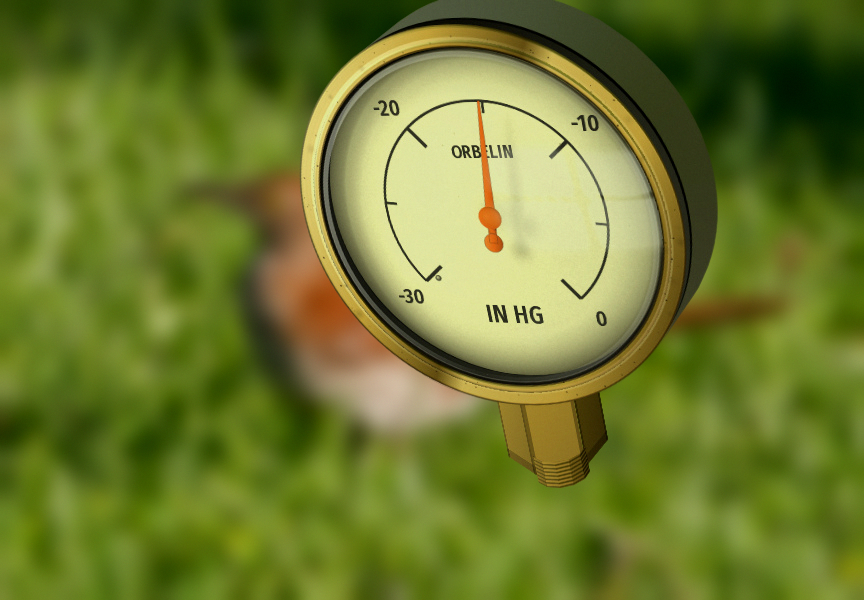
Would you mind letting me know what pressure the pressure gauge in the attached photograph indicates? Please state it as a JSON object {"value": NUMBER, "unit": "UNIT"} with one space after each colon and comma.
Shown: {"value": -15, "unit": "inHg"}
